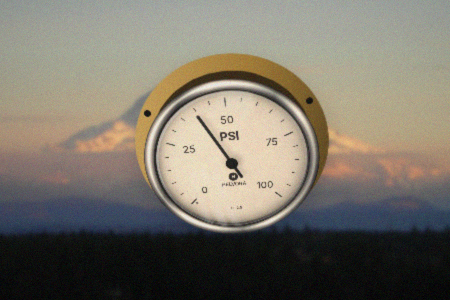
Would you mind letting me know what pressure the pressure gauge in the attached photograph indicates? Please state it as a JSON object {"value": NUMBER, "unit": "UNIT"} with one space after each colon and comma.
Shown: {"value": 40, "unit": "psi"}
